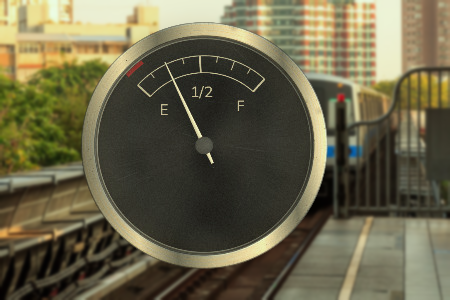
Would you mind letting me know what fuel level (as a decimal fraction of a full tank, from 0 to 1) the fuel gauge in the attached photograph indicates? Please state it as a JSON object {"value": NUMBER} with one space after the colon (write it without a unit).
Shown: {"value": 0.25}
